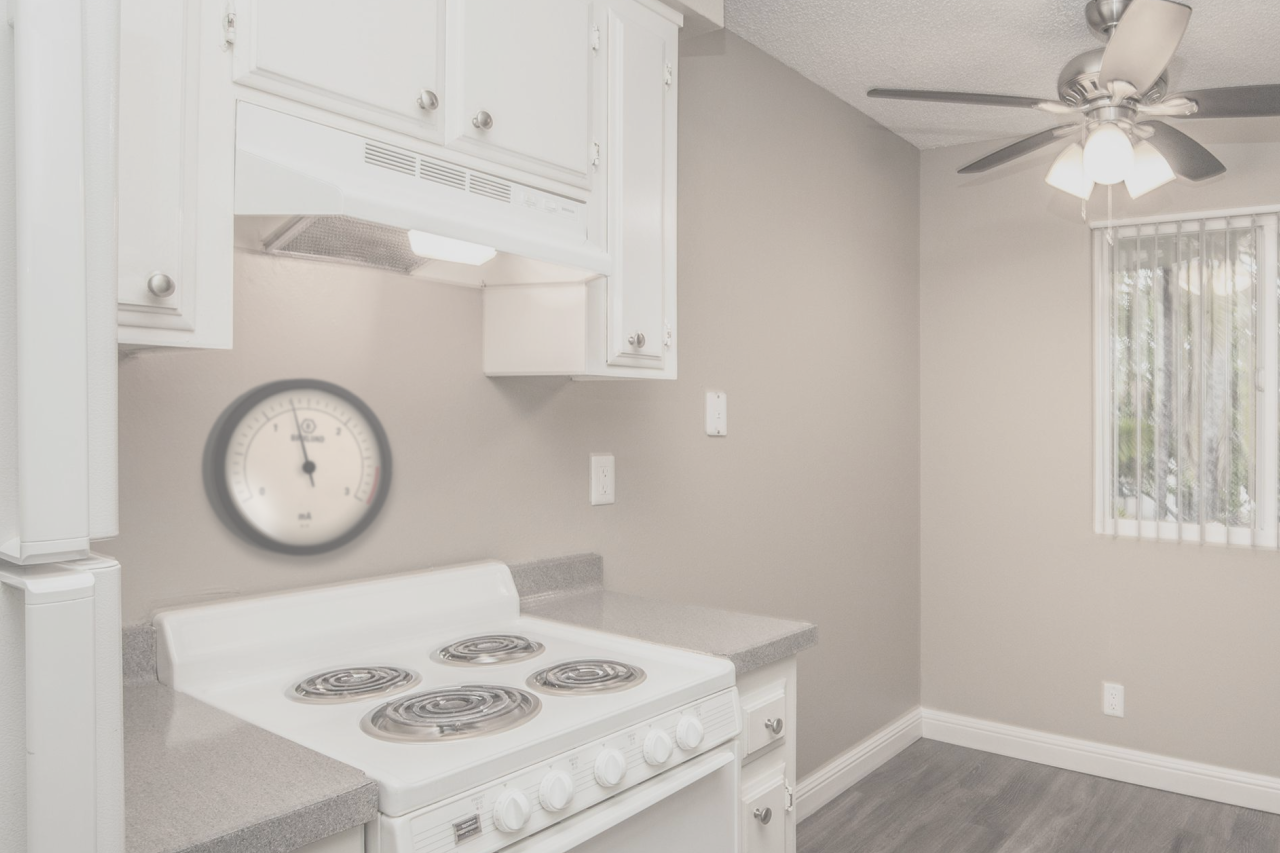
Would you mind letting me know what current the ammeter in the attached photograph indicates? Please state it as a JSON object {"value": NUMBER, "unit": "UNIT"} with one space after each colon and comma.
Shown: {"value": 1.3, "unit": "mA"}
